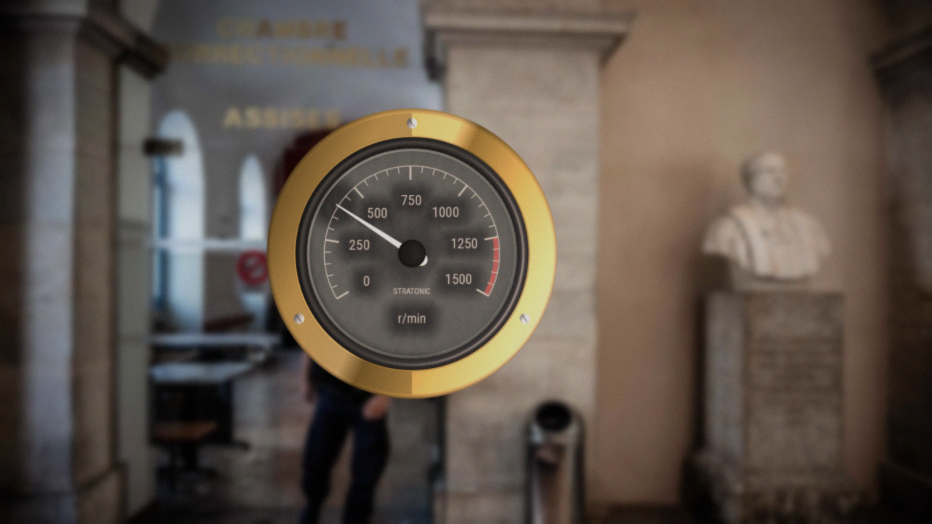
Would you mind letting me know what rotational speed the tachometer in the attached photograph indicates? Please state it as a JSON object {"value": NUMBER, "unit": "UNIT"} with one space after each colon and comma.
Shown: {"value": 400, "unit": "rpm"}
